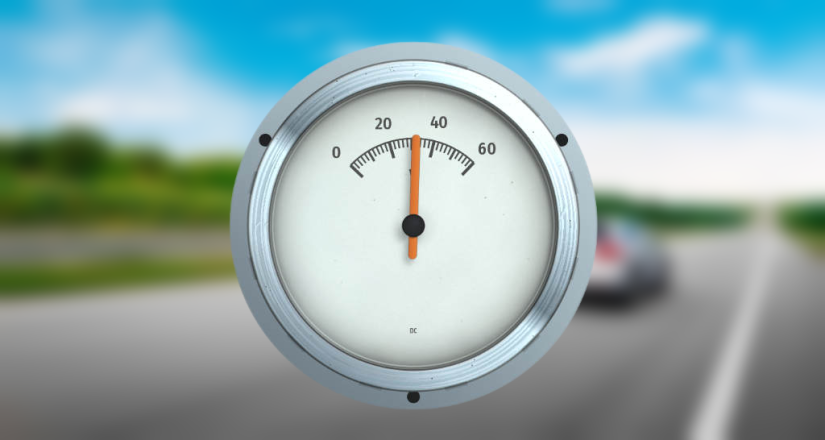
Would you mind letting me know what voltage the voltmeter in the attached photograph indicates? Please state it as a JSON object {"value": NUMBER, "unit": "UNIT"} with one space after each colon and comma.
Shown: {"value": 32, "unit": "V"}
